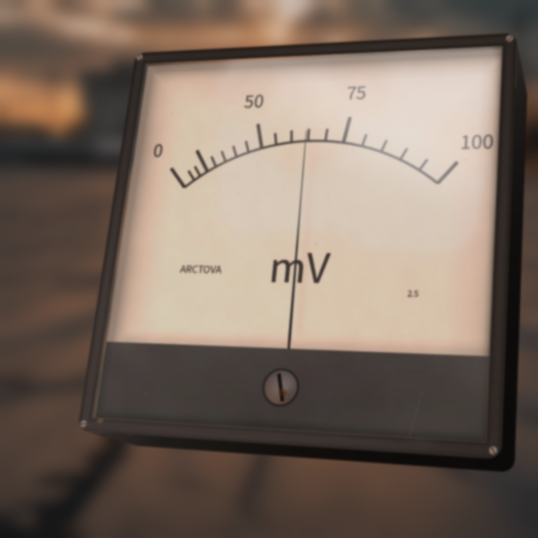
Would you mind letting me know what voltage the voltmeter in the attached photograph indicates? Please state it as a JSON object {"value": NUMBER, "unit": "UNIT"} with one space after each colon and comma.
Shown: {"value": 65, "unit": "mV"}
